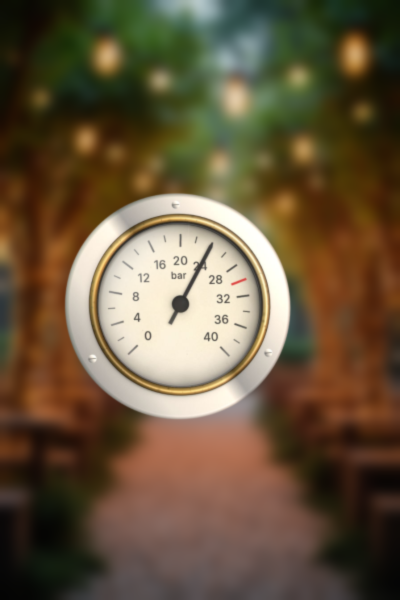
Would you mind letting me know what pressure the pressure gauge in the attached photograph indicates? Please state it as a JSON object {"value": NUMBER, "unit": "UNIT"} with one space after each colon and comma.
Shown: {"value": 24, "unit": "bar"}
